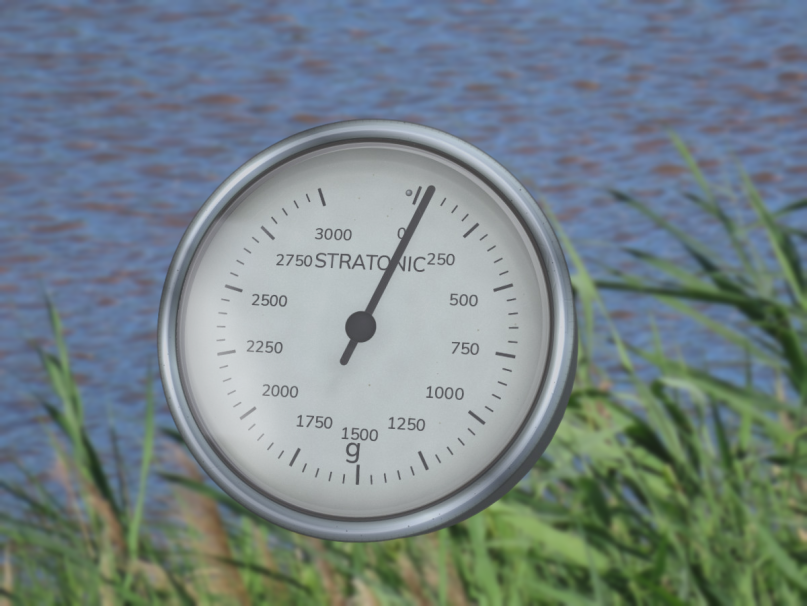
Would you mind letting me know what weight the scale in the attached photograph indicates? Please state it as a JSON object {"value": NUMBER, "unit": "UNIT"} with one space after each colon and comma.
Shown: {"value": 50, "unit": "g"}
